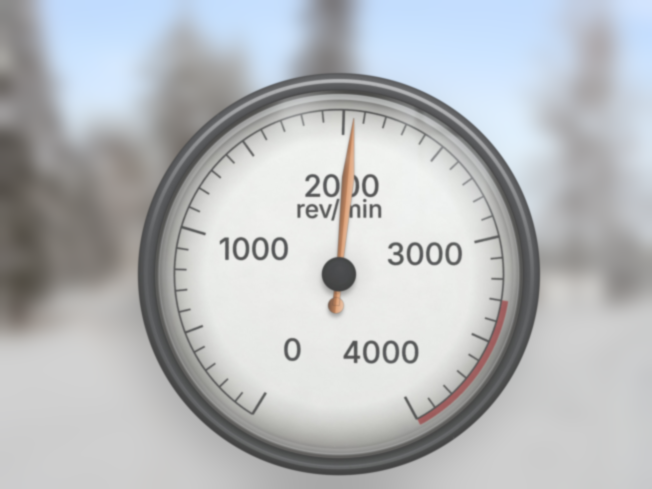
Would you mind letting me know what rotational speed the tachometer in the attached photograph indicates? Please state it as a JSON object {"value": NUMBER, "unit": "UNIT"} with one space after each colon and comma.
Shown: {"value": 2050, "unit": "rpm"}
